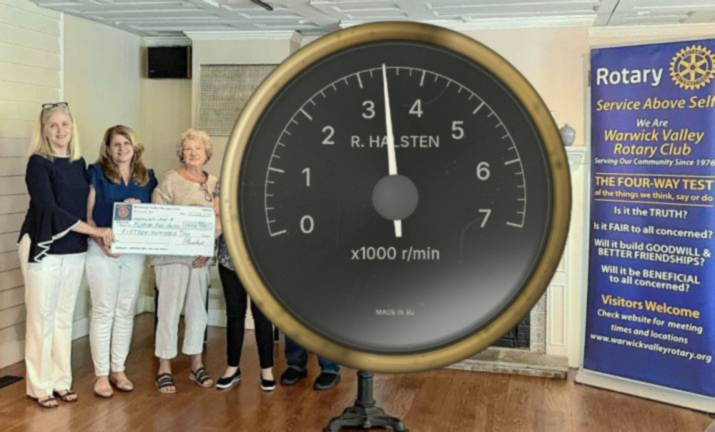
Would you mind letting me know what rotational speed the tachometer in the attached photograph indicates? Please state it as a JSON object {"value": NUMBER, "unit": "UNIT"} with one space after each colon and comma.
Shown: {"value": 3400, "unit": "rpm"}
